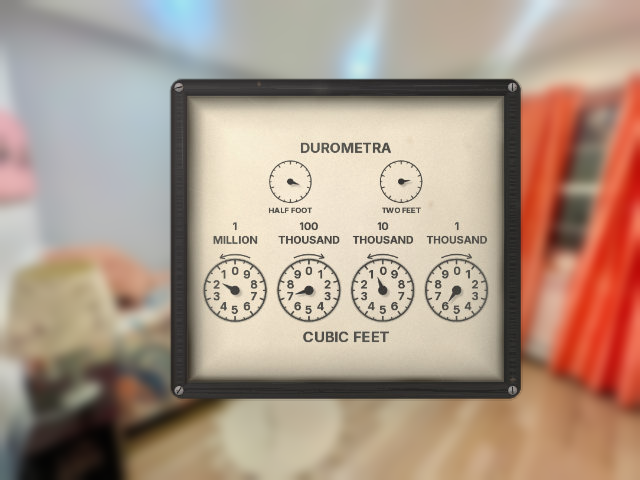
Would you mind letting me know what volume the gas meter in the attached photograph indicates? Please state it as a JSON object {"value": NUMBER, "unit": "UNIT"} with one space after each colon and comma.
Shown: {"value": 170600, "unit": "ft³"}
